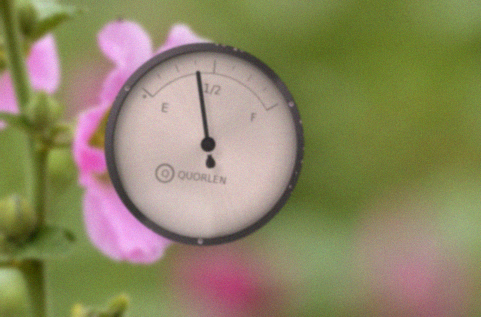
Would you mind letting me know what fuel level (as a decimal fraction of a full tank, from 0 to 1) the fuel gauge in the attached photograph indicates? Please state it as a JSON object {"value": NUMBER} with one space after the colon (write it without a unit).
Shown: {"value": 0.375}
